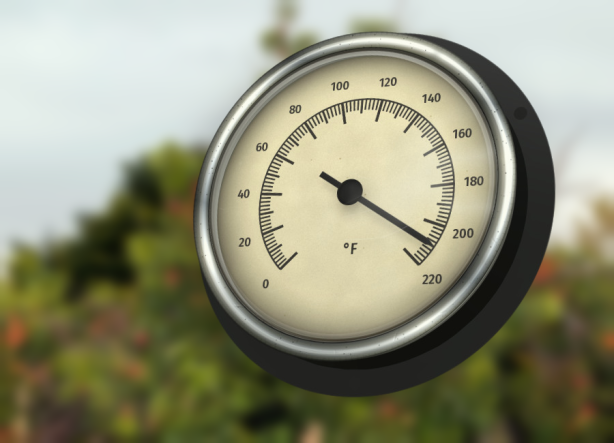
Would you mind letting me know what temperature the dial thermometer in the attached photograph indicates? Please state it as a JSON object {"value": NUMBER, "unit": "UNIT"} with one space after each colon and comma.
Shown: {"value": 210, "unit": "°F"}
